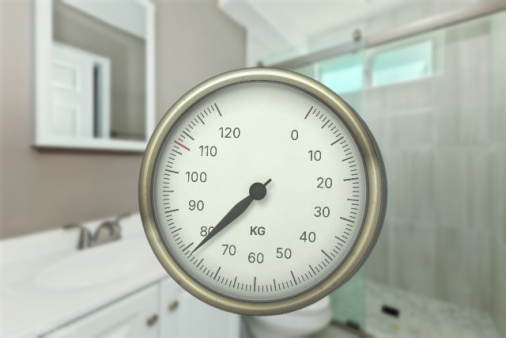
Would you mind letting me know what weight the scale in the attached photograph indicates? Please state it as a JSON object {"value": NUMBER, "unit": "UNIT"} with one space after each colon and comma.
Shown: {"value": 78, "unit": "kg"}
